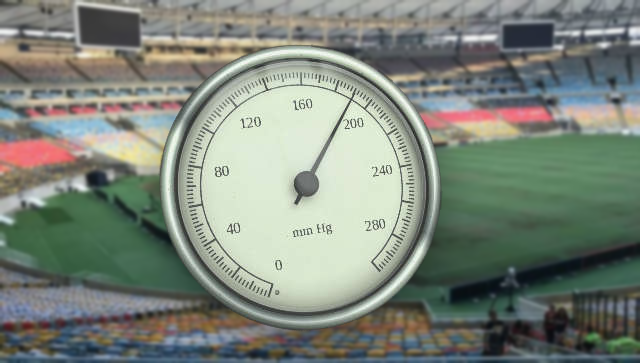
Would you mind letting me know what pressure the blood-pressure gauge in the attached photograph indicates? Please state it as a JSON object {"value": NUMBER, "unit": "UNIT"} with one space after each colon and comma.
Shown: {"value": 190, "unit": "mmHg"}
